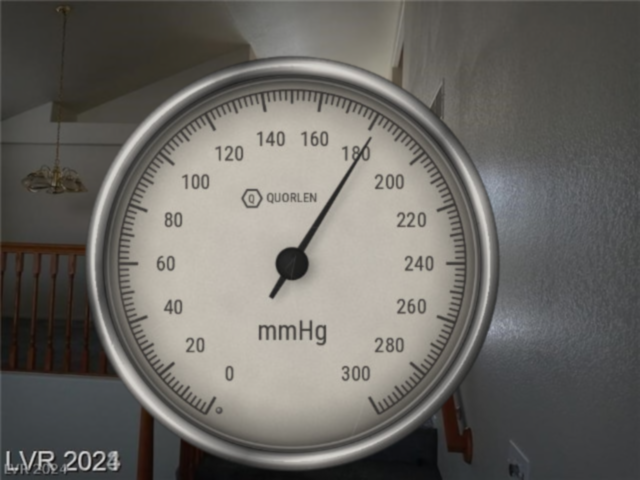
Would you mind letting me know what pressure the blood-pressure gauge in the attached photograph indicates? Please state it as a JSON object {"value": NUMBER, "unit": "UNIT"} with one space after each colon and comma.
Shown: {"value": 182, "unit": "mmHg"}
